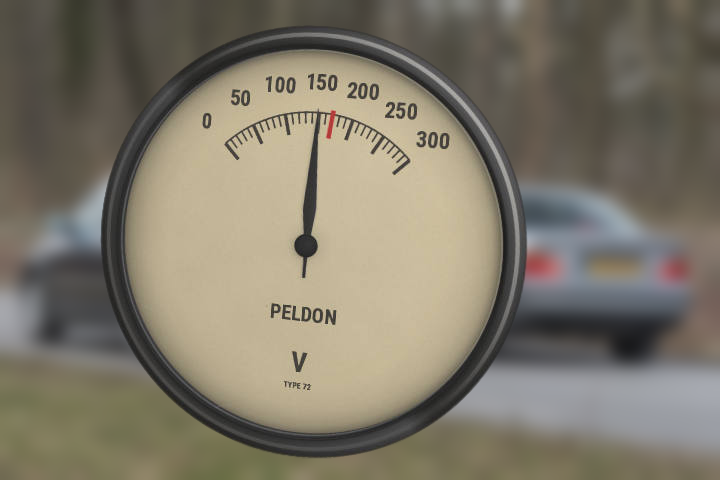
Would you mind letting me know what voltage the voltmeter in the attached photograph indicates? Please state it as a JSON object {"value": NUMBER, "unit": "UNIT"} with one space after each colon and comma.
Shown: {"value": 150, "unit": "V"}
